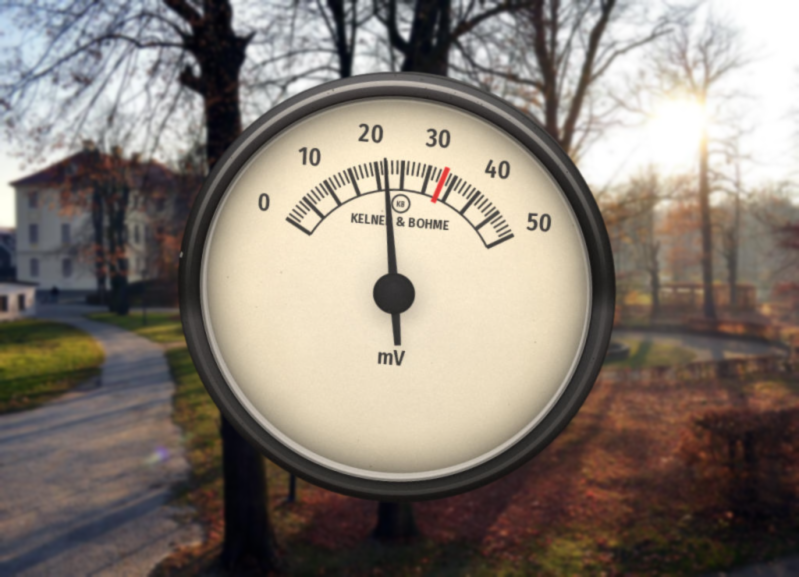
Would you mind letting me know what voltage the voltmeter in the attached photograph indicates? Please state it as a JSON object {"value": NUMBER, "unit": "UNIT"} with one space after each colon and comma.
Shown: {"value": 22, "unit": "mV"}
